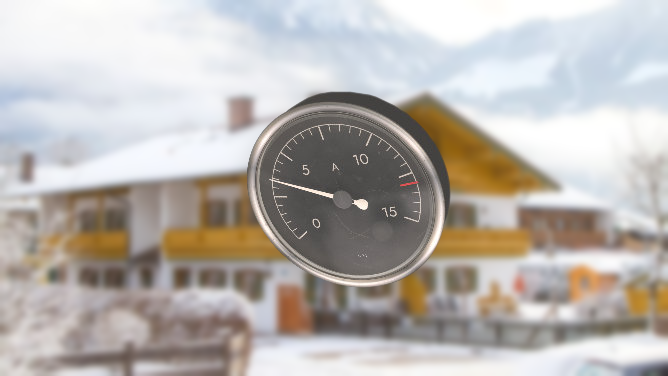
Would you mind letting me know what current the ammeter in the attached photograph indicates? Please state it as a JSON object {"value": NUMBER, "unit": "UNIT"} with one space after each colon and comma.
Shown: {"value": 3.5, "unit": "A"}
